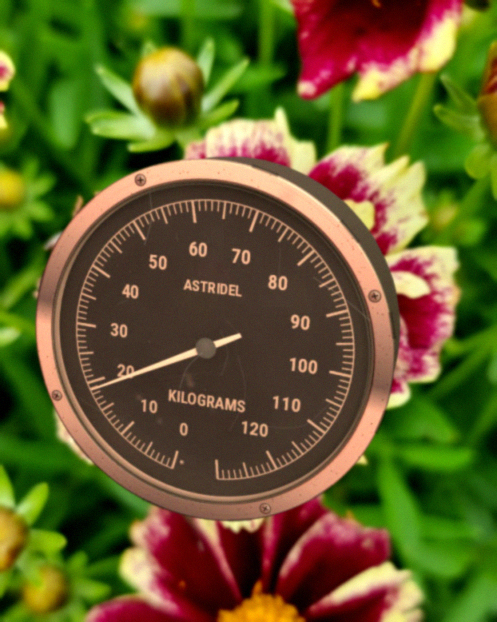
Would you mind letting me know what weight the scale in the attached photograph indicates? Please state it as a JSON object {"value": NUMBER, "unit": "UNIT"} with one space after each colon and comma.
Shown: {"value": 19, "unit": "kg"}
